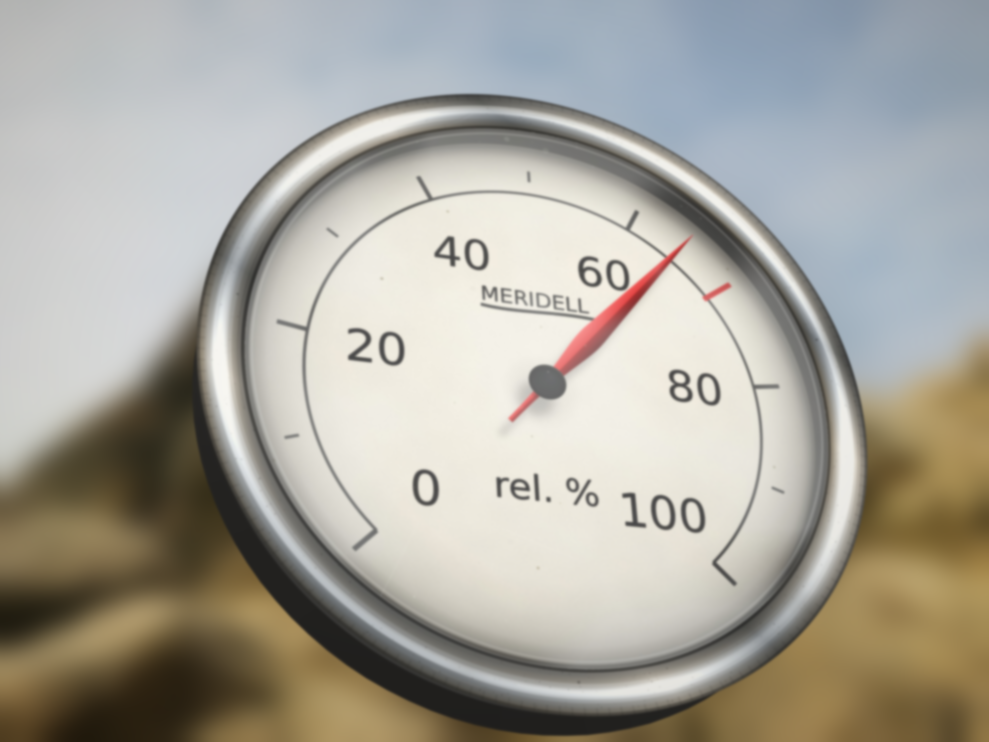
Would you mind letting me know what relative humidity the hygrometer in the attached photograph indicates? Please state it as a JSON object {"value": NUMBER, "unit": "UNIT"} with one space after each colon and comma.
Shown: {"value": 65, "unit": "%"}
